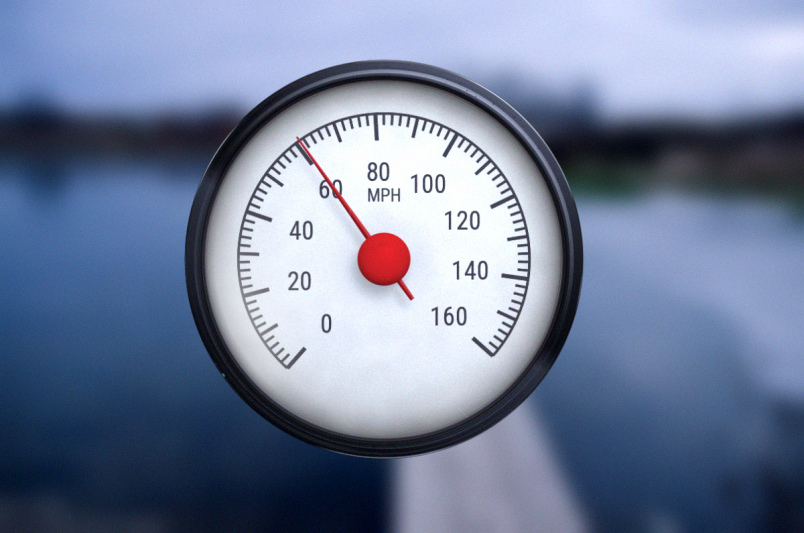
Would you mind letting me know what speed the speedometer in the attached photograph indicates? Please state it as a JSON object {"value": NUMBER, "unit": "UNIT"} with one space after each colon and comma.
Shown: {"value": 61, "unit": "mph"}
